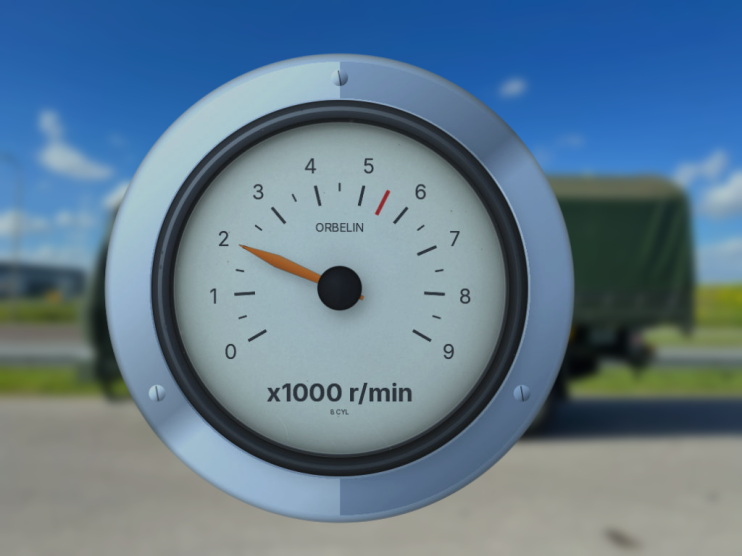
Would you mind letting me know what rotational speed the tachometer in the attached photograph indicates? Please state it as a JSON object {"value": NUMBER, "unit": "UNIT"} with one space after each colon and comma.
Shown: {"value": 2000, "unit": "rpm"}
